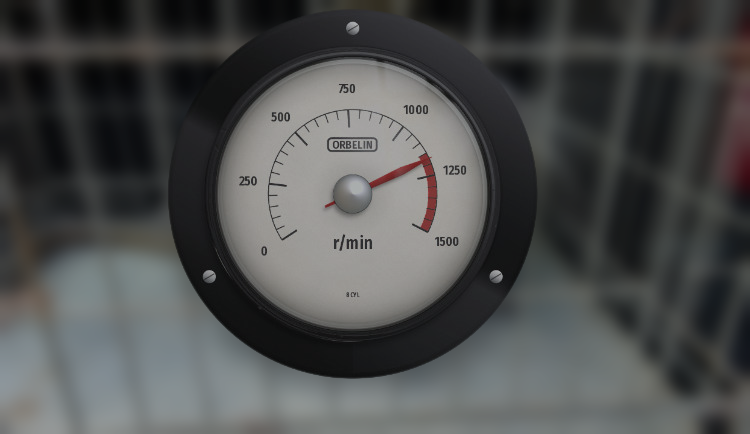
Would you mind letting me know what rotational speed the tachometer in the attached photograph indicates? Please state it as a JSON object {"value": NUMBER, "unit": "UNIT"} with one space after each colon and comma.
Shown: {"value": 1175, "unit": "rpm"}
